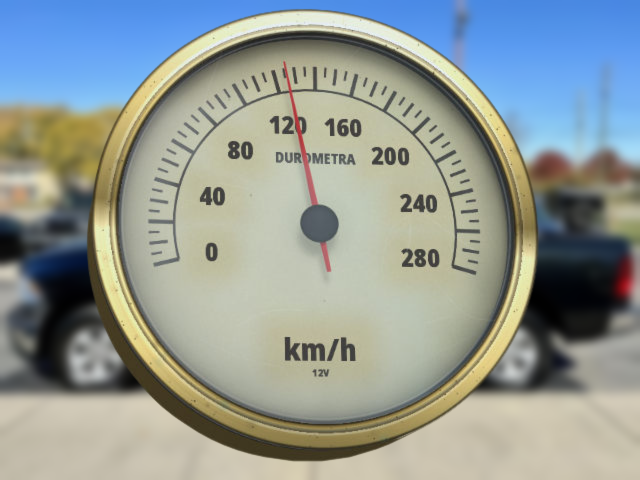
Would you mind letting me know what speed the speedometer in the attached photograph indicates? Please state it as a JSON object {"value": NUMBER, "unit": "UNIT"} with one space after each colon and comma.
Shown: {"value": 125, "unit": "km/h"}
